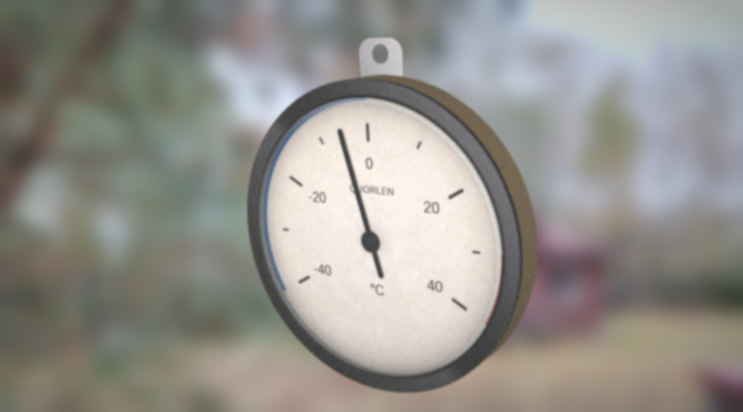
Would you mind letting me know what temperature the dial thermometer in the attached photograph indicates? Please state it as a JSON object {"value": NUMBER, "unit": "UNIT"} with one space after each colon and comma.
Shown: {"value": -5, "unit": "°C"}
